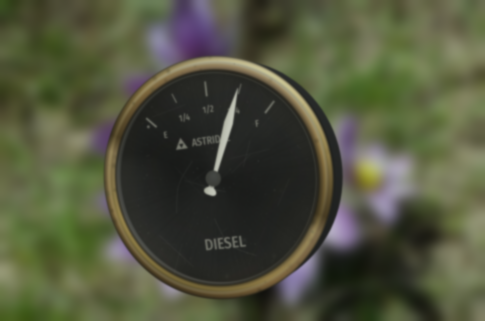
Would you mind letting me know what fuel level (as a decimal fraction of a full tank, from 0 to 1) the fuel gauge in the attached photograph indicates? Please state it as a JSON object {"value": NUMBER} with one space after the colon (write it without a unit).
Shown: {"value": 0.75}
